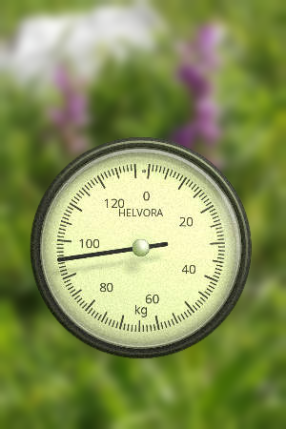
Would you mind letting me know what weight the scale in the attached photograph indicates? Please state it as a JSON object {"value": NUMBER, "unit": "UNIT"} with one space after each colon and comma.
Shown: {"value": 95, "unit": "kg"}
